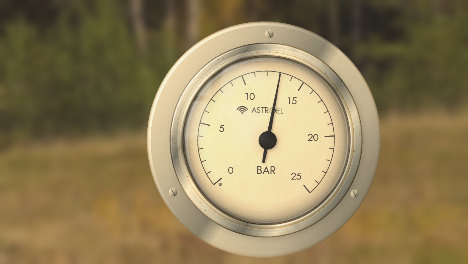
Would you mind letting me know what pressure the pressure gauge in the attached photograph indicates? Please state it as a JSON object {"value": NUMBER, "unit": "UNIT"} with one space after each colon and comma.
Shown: {"value": 13, "unit": "bar"}
